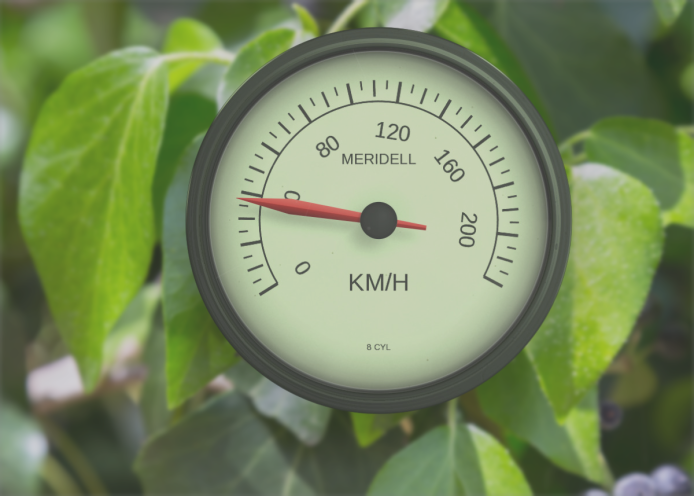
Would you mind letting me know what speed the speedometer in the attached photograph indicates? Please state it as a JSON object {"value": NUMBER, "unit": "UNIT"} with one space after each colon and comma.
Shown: {"value": 37.5, "unit": "km/h"}
